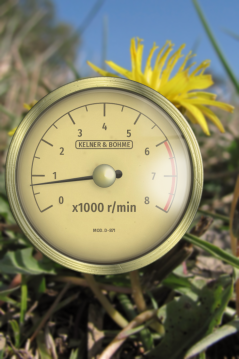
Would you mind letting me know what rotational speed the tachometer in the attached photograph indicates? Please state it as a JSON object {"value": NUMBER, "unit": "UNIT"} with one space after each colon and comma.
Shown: {"value": 750, "unit": "rpm"}
